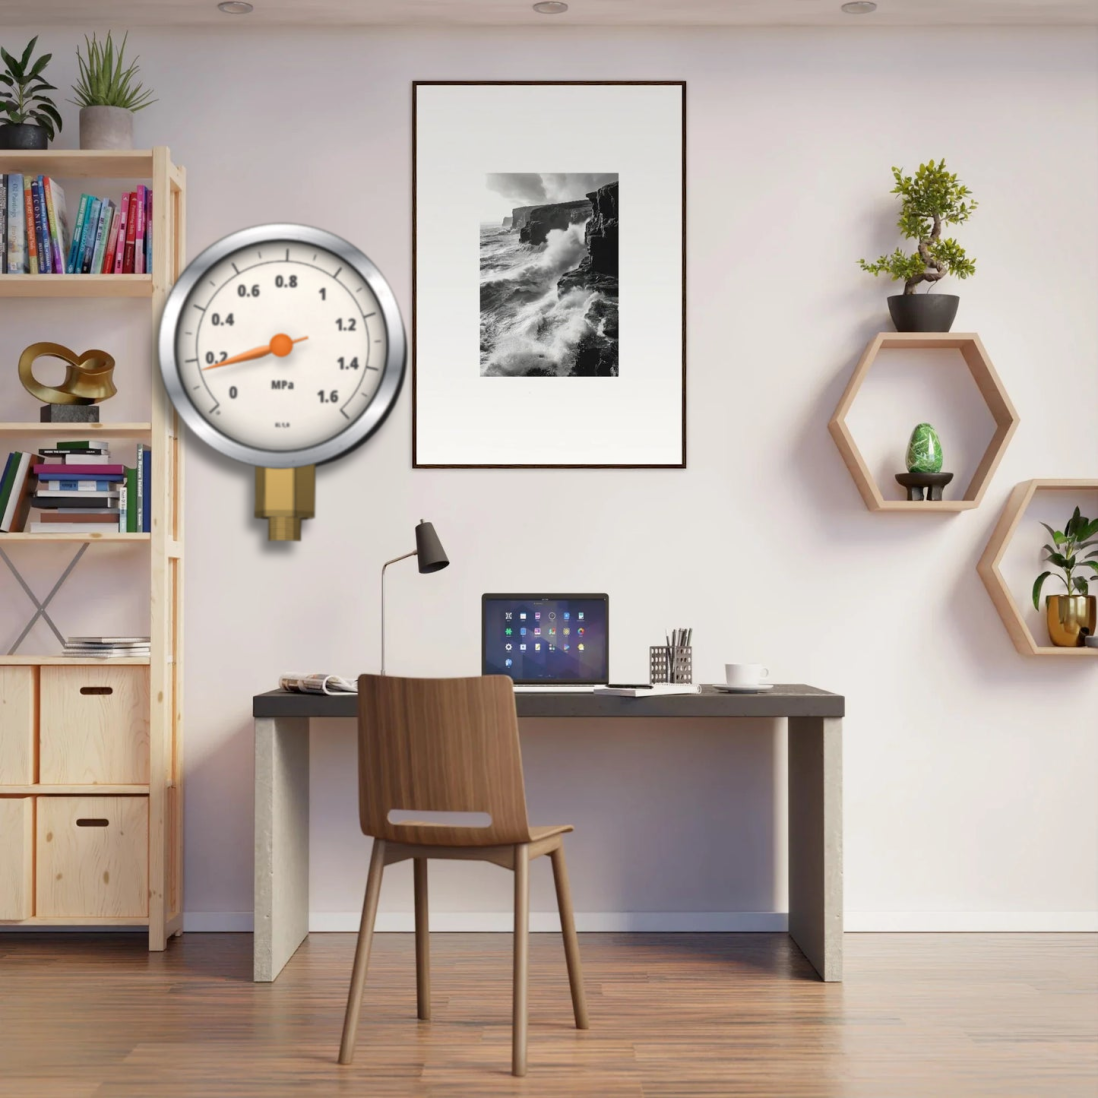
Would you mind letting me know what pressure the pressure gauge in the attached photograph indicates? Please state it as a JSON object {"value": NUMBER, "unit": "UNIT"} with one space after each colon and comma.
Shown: {"value": 0.15, "unit": "MPa"}
